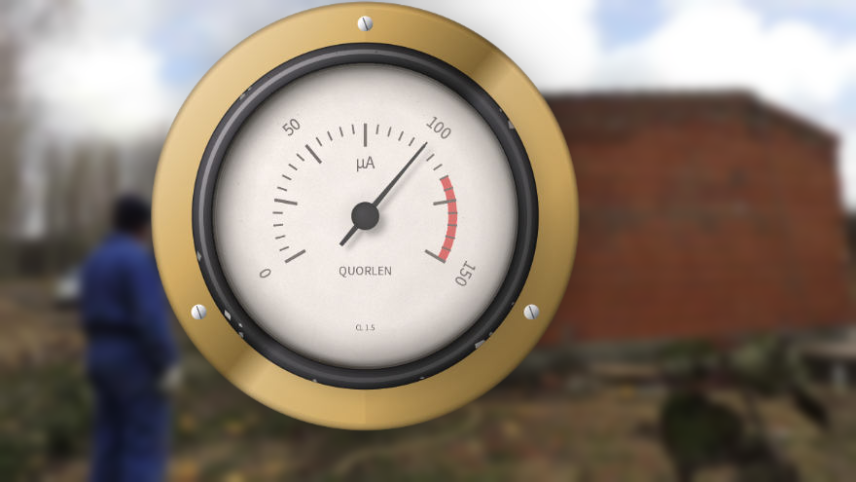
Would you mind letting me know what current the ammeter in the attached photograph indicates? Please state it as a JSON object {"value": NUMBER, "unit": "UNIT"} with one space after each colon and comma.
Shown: {"value": 100, "unit": "µA"}
